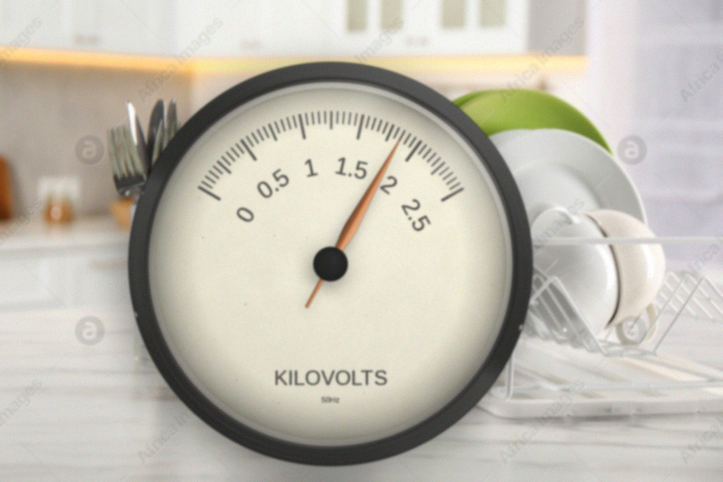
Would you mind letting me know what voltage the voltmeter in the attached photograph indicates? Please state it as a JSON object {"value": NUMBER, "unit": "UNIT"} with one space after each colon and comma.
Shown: {"value": 1.85, "unit": "kV"}
